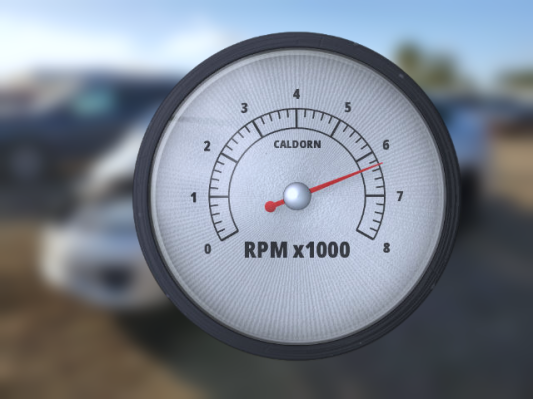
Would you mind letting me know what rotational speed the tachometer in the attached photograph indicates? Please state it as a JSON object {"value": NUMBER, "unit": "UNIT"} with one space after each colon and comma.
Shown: {"value": 6300, "unit": "rpm"}
